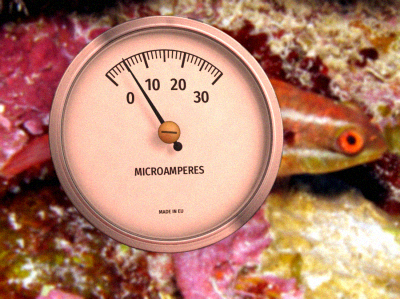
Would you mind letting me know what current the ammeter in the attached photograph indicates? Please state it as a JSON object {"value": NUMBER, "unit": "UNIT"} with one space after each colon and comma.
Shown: {"value": 5, "unit": "µA"}
